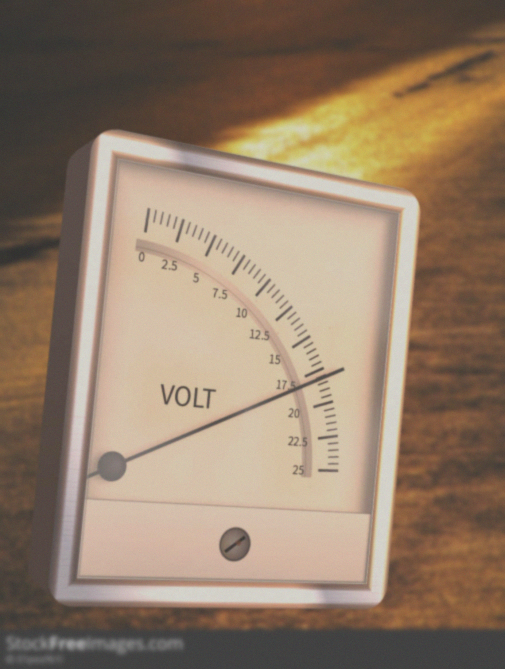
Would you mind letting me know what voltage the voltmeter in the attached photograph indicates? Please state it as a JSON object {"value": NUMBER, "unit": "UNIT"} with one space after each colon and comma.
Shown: {"value": 18, "unit": "V"}
